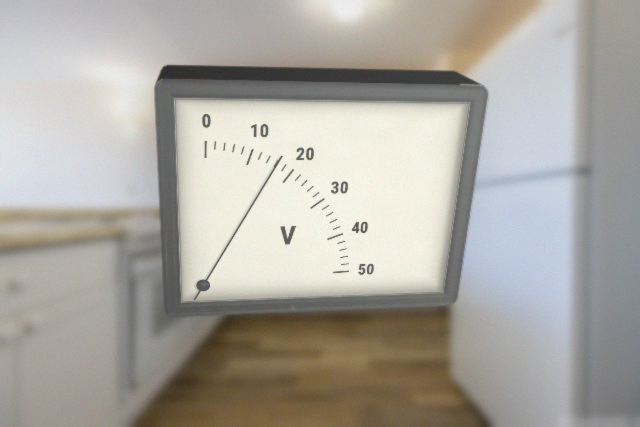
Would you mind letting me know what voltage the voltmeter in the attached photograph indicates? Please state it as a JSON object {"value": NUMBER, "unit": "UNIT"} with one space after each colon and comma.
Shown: {"value": 16, "unit": "V"}
